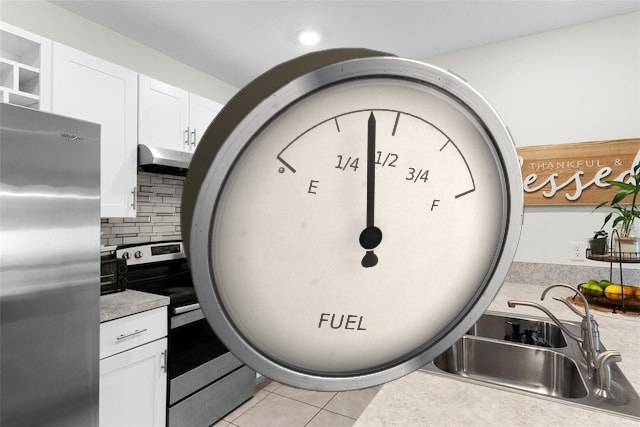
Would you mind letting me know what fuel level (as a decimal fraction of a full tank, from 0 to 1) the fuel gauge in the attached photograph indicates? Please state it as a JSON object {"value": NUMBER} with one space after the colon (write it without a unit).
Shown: {"value": 0.375}
